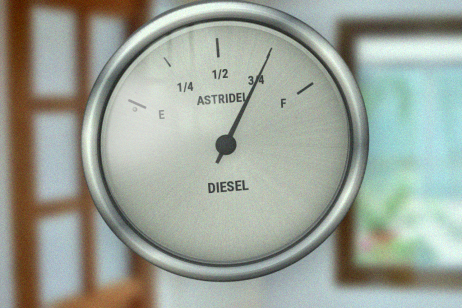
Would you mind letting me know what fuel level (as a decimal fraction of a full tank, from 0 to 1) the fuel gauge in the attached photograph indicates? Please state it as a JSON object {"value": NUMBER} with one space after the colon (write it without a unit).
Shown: {"value": 0.75}
